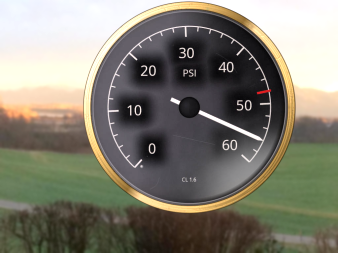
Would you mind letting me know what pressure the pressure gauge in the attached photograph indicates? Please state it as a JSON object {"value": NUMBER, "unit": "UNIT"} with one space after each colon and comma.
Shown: {"value": 56, "unit": "psi"}
